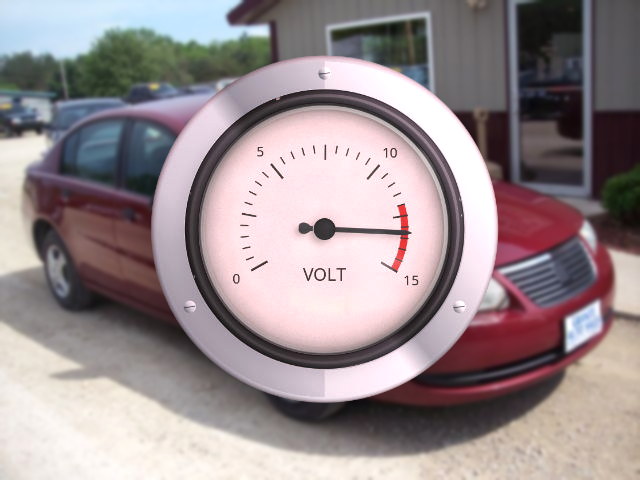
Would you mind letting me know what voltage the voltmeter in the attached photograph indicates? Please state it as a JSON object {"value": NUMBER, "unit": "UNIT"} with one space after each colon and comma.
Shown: {"value": 13.25, "unit": "V"}
